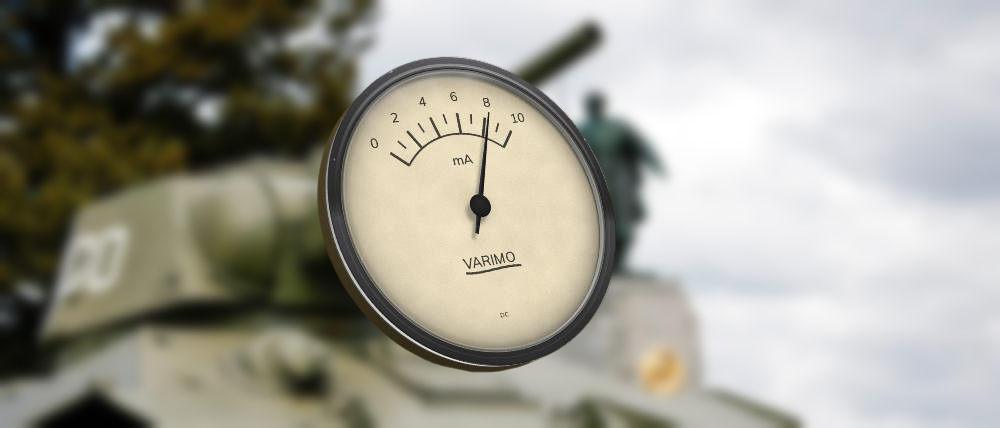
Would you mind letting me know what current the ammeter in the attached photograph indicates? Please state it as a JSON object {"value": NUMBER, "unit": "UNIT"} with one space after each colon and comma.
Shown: {"value": 8, "unit": "mA"}
